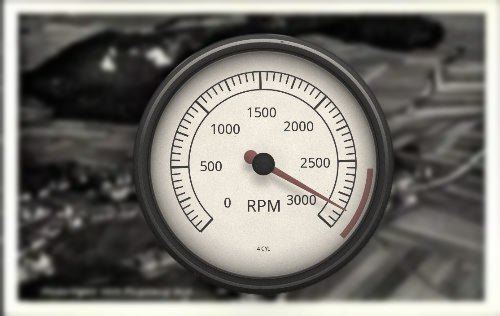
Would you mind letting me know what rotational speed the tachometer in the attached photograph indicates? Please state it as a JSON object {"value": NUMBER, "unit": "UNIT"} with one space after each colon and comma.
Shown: {"value": 2850, "unit": "rpm"}
